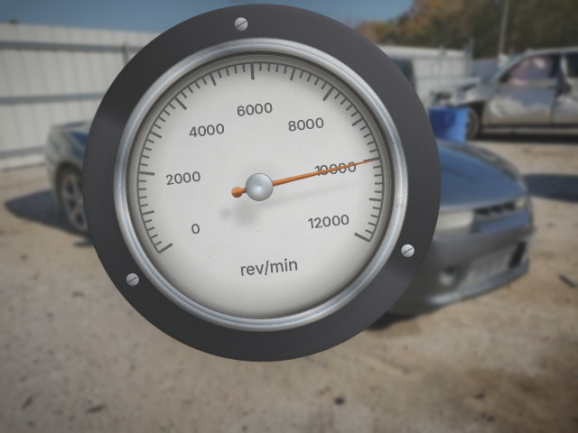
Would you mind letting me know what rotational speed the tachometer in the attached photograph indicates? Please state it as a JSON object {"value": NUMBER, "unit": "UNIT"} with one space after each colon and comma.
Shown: {"value": 10000, "unit": "rpm"}
